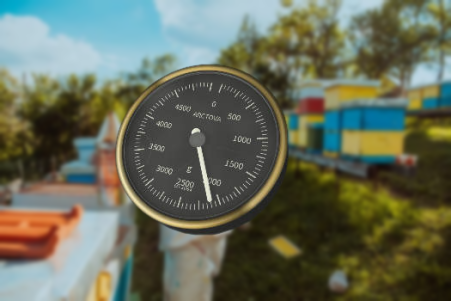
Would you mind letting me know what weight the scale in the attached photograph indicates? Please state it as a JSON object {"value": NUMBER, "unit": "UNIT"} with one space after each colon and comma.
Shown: {"value": 2100, "unit": "g"}
